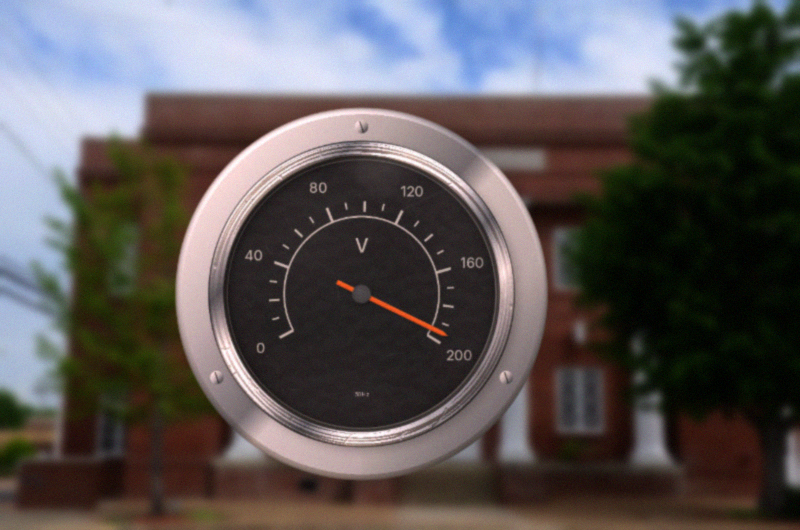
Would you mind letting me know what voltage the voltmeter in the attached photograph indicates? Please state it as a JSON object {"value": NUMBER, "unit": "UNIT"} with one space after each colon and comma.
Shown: {"value": 195, "unit": "V"}
